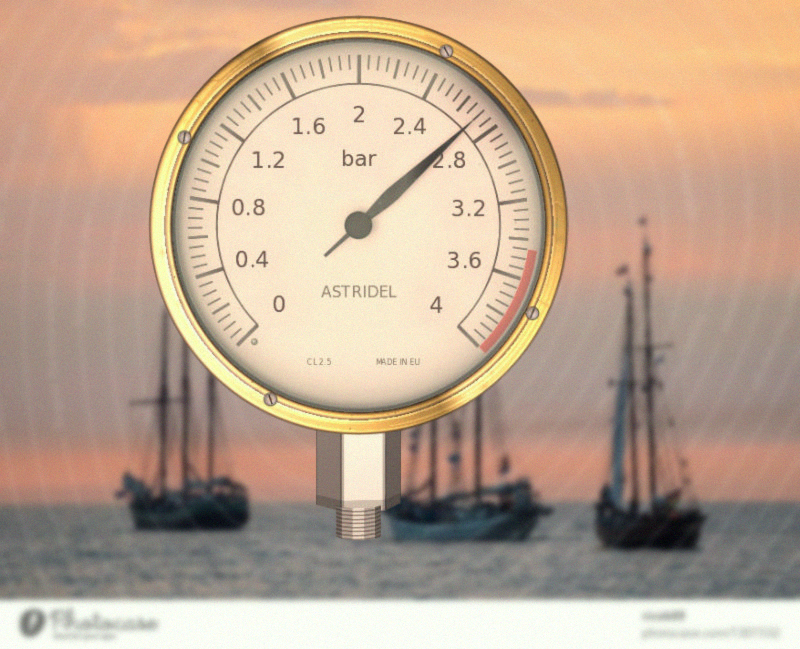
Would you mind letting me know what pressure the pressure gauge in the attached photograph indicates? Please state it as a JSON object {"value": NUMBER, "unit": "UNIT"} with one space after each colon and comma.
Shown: {"value": 2.7, "unit": "bar"}
